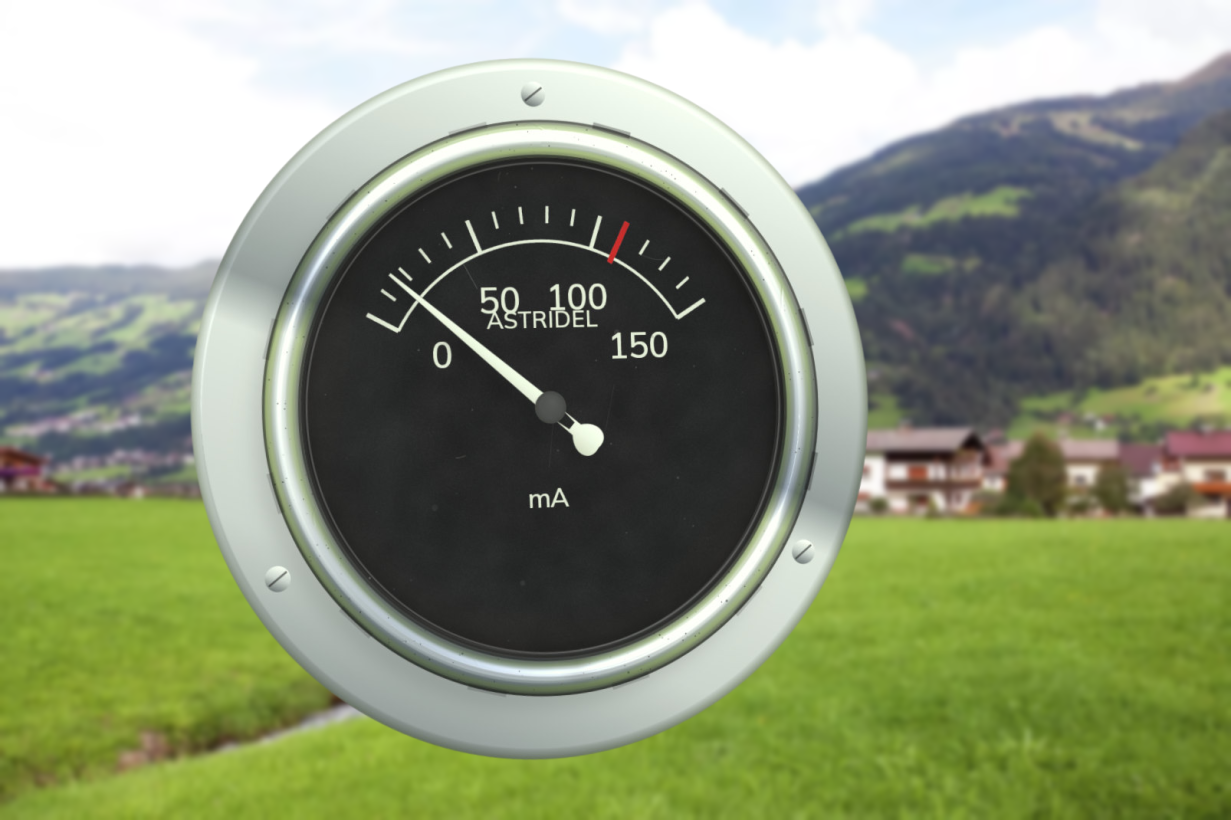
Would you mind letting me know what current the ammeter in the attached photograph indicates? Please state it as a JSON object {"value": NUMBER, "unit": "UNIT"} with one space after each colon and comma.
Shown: {"value": 15, "unit": "mA"}
